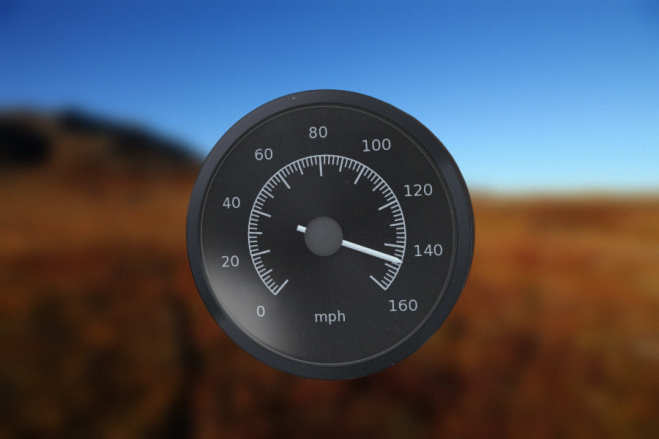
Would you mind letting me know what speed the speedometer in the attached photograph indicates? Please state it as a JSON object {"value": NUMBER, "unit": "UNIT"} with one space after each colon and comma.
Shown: {"value": 146, "unit": "mph"}
